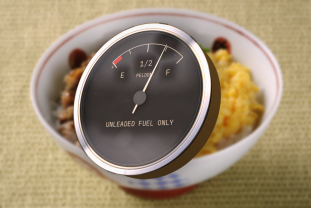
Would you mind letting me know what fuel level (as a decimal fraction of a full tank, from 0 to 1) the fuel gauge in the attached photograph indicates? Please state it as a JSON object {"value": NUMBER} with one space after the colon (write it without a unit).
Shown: {"value": 0.75}
